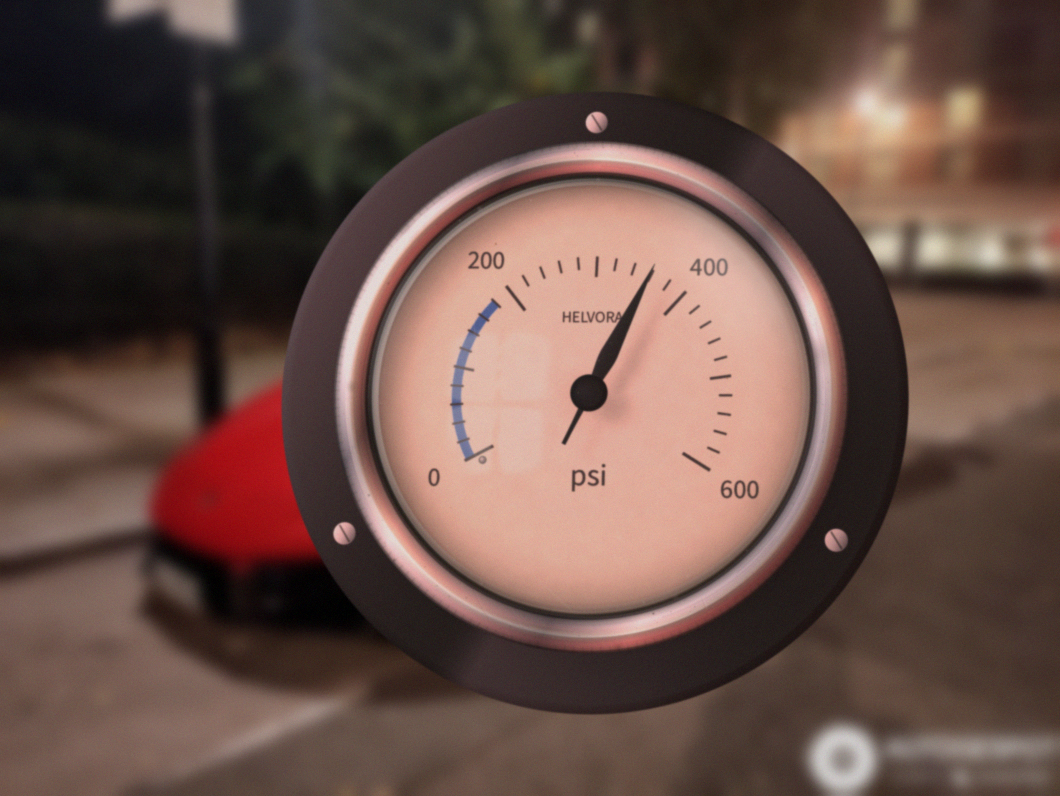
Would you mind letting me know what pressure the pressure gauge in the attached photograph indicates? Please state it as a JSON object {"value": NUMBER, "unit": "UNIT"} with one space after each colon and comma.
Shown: {"value": 360, "unit": "psi"}
